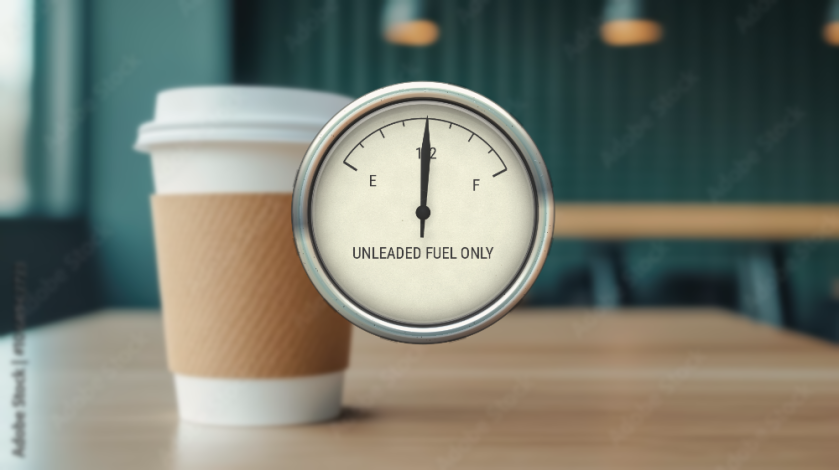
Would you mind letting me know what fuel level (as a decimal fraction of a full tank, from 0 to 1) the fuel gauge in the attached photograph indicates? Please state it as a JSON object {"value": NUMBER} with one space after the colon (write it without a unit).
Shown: {"value": 0.5}
